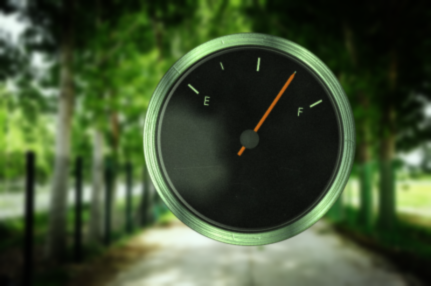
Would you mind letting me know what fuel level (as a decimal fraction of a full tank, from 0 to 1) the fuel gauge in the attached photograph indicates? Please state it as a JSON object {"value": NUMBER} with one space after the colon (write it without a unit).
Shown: {"value": 0.75}
